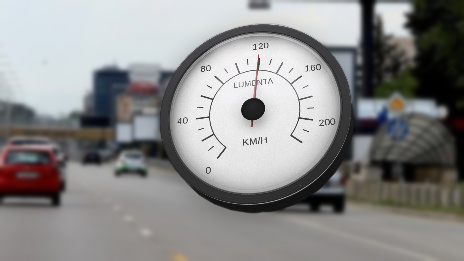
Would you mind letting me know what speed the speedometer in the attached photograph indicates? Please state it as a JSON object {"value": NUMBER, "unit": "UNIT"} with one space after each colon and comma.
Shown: {"value": 120, "unit": "km/h"}
